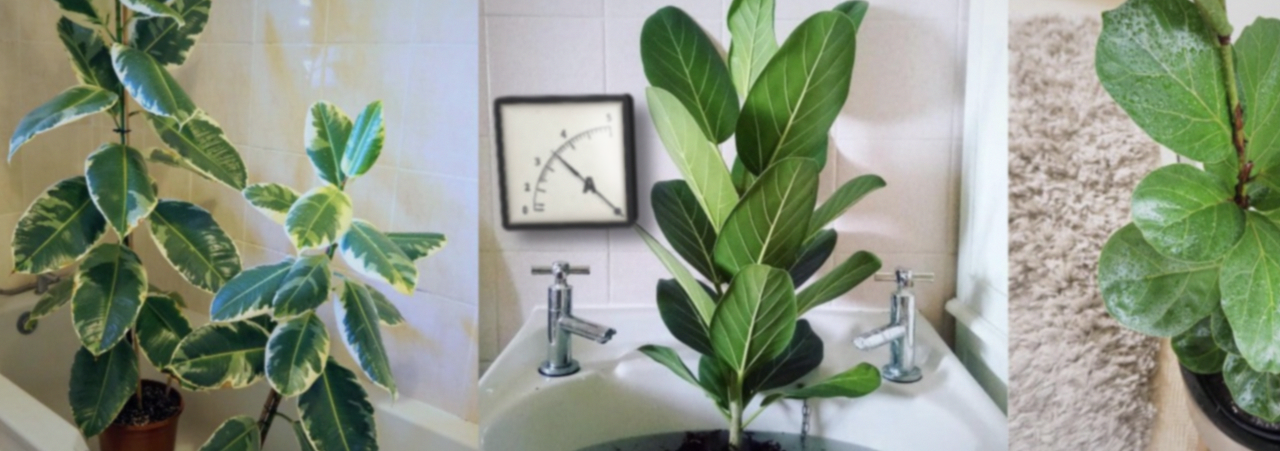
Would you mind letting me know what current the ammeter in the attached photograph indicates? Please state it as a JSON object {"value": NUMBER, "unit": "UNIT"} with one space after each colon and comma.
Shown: {"value": 3.5, "unit": "A"}
